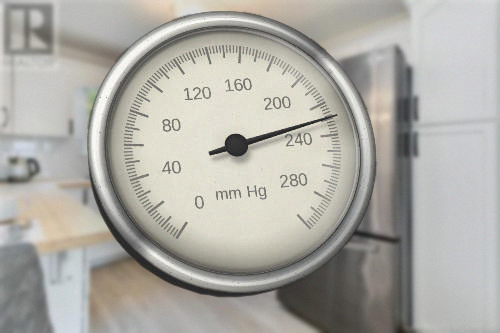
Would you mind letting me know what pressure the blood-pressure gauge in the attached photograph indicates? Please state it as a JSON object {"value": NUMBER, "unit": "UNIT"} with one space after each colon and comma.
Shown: {"value": 230, "unit": "mmHg"}
